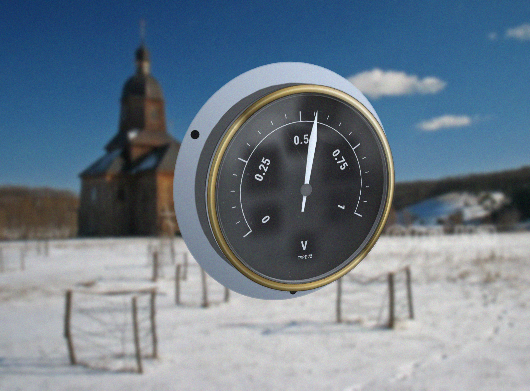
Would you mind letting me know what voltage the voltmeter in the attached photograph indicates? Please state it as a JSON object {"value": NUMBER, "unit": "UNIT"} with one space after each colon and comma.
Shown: {"value": 0.55, "unit": "V"}
